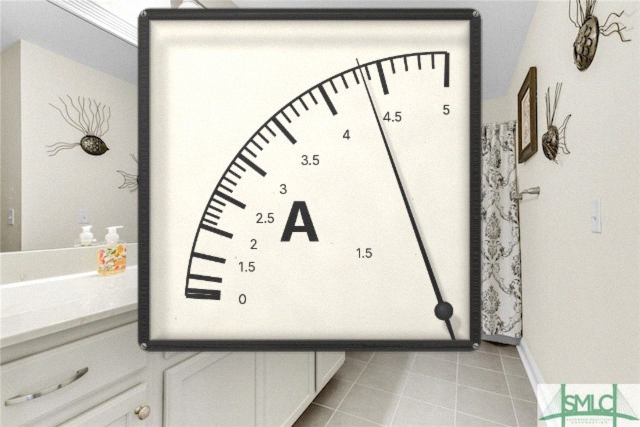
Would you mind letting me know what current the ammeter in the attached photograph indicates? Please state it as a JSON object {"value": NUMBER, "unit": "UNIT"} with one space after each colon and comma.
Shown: {"value": 4.35, "unit": "A"}
